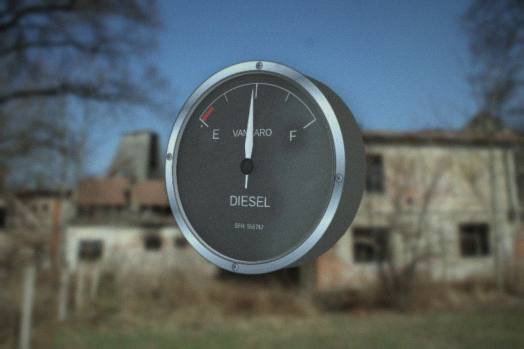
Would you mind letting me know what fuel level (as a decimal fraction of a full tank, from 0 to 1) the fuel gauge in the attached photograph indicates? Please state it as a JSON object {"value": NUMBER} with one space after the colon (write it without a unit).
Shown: {"value": 0.5}
